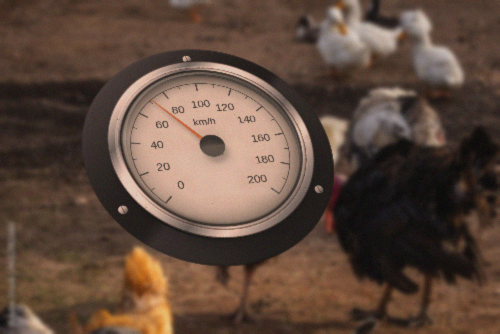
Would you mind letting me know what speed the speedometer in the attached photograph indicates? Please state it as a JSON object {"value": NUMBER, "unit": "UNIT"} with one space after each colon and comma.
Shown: {"value": 70, "unit": "km/h"}
